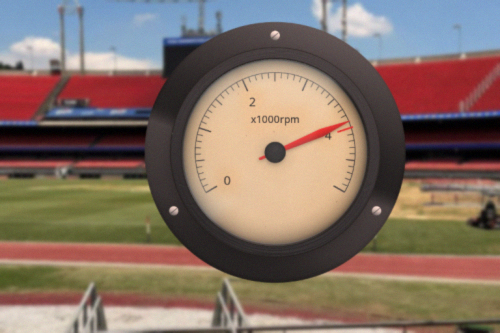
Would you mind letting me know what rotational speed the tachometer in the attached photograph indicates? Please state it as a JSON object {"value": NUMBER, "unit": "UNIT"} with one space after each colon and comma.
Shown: {"value": 3900, "unit": "rpm"}
